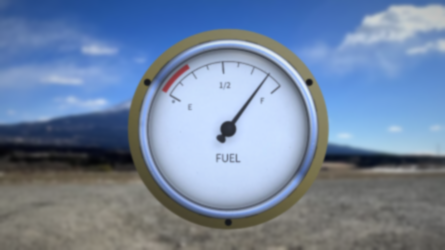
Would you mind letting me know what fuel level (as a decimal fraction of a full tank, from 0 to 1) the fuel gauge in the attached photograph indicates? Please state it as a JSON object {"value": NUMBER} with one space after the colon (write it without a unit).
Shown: {"value": 0.875}
